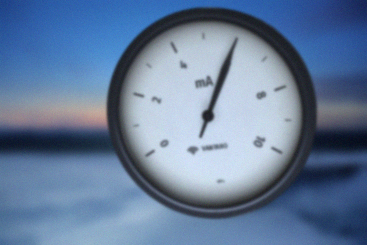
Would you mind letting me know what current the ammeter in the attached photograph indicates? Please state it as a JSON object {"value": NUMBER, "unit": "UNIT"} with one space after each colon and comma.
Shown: {"value": 6, "unit": "mA"}
